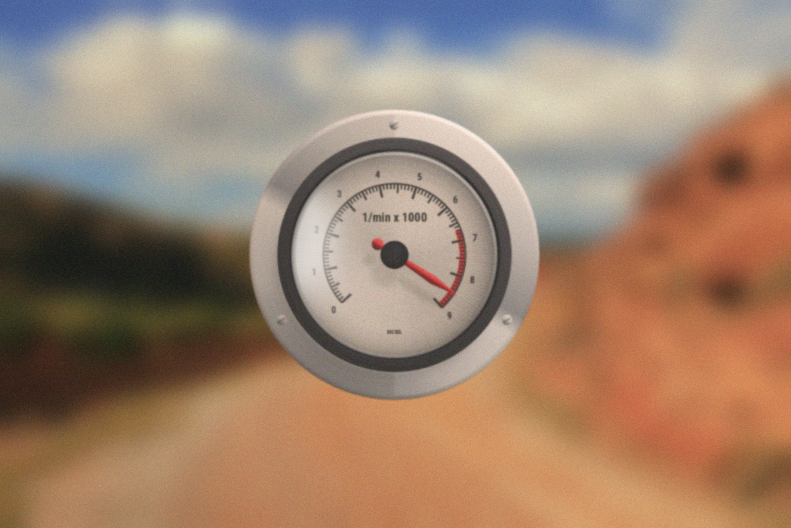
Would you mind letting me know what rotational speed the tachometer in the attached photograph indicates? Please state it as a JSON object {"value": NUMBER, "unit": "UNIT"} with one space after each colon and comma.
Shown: {"value": 8500, "unit": "rpm"}
